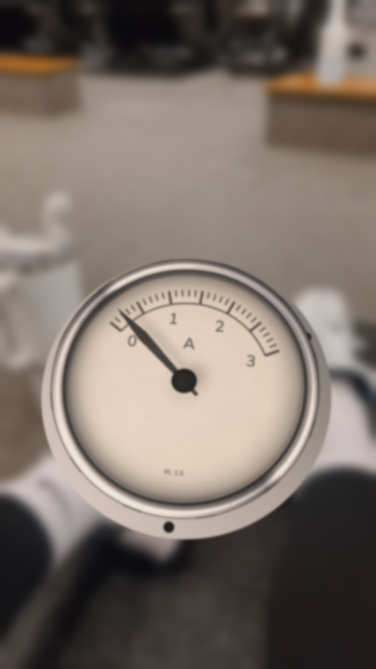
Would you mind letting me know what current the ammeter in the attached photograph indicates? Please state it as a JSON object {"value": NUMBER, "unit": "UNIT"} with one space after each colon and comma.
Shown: {"value": 0.2, "unit": "A"}
